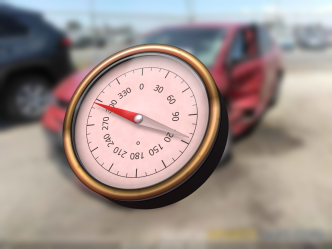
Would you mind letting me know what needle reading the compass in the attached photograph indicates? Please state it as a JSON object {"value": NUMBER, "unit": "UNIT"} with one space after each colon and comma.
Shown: {"value": 295, "unit": "°"}
